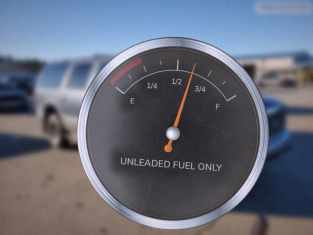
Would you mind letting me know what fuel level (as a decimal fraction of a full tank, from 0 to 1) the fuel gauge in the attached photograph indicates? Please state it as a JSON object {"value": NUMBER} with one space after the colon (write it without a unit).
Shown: {"value": 0.625}
